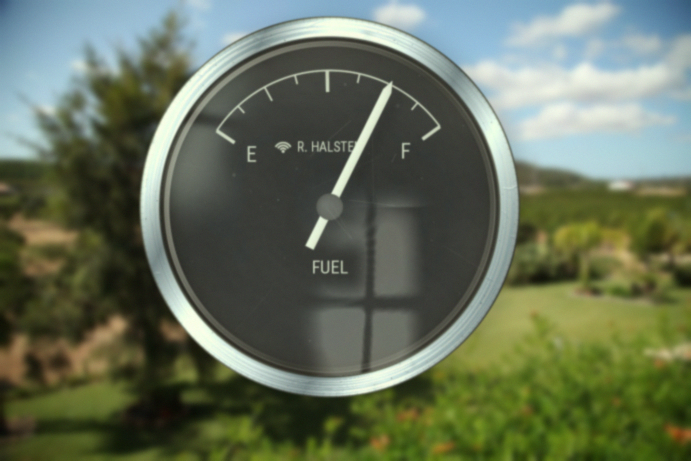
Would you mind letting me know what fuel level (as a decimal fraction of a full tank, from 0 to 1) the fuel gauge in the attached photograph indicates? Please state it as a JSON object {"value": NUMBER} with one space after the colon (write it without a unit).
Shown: {"value": 0.75}
